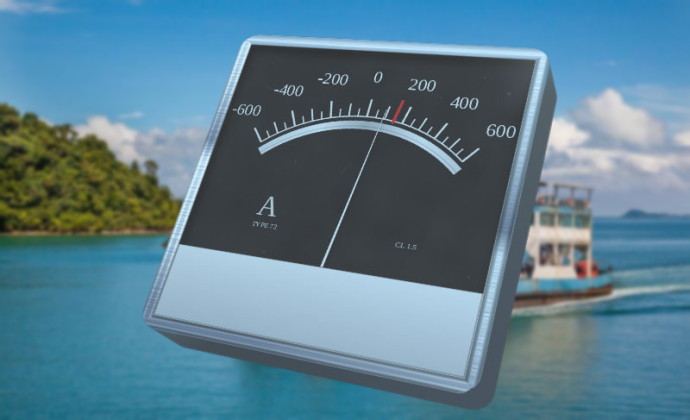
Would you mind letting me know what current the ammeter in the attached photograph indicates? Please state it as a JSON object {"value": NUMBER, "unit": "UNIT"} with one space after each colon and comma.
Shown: {"value": 100, "unit": "A"}
